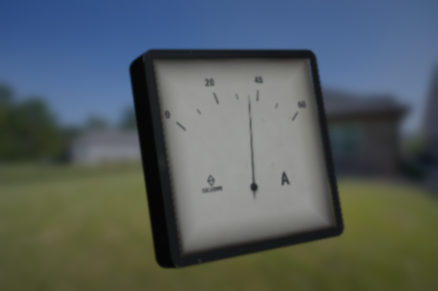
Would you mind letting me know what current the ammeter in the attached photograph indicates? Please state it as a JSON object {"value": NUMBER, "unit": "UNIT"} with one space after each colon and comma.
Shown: {"value": 35, "unit": "A"}
